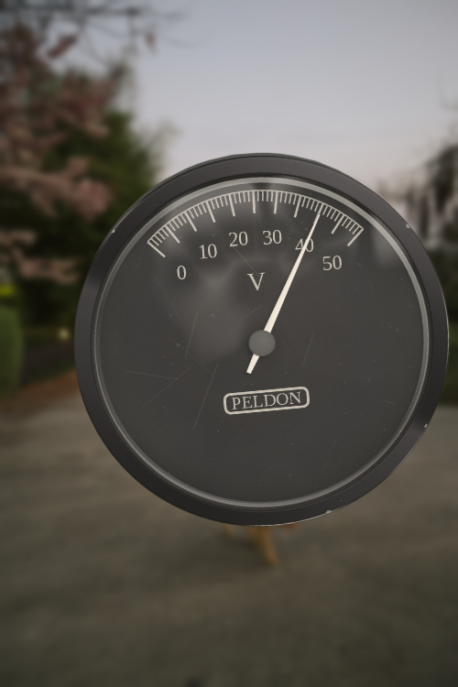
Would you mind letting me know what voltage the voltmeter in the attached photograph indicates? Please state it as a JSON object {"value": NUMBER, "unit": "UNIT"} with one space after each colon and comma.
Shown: {"value": 40, "unit": "V"}
